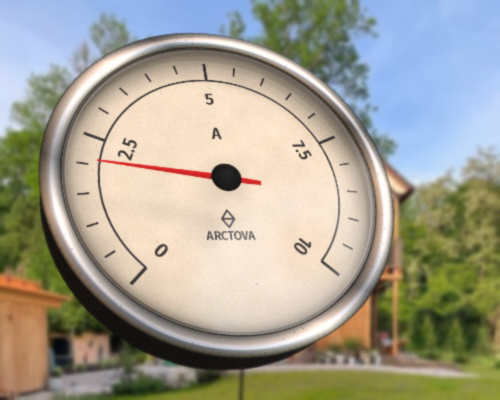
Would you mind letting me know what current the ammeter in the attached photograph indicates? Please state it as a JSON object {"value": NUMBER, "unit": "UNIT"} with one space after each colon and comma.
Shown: {"value": 2, "unit": "A"}
